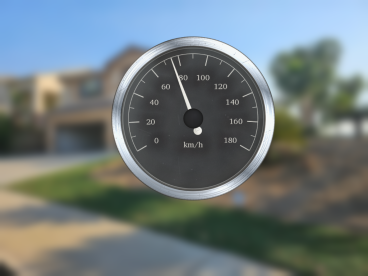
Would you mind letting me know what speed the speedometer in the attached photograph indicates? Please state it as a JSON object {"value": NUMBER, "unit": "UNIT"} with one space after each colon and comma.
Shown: {"value": 75, "unit": "km/h"}
